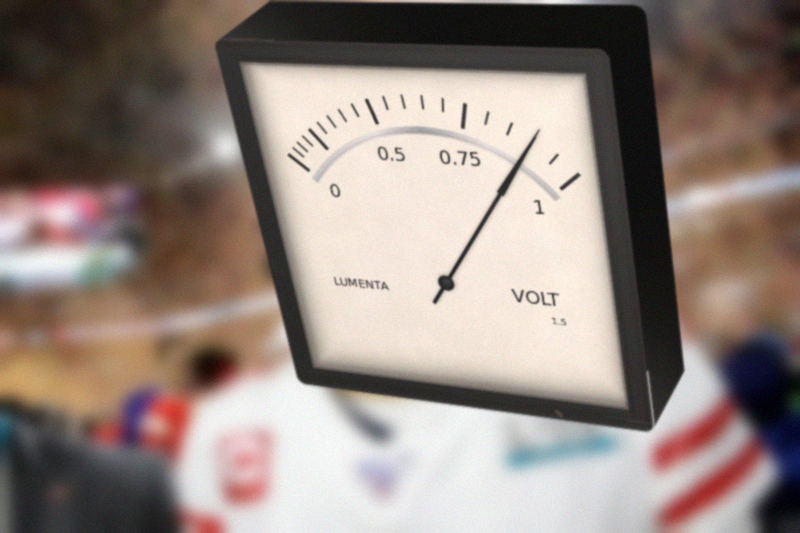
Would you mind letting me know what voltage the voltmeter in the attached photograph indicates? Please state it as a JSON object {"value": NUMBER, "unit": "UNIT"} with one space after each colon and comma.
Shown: {"value": 0.9, "unit": "V"}
